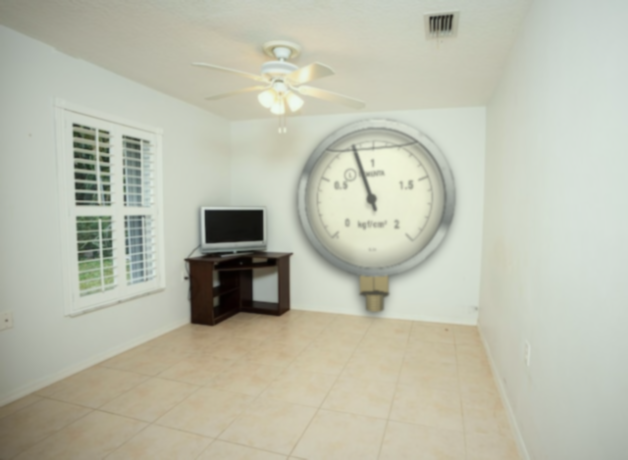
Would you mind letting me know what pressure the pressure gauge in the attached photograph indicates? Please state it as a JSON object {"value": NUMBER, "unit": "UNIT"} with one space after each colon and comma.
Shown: {"value": 0.85, "unit": "kg/cm²"}
